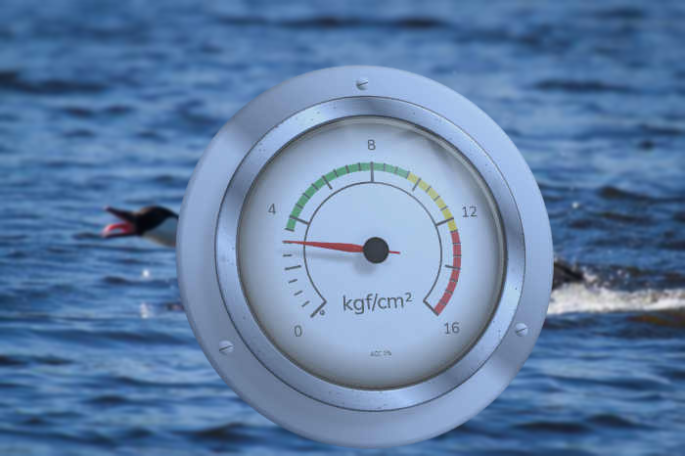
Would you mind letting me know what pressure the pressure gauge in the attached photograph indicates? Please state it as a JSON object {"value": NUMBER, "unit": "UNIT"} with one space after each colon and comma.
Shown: {"value": 3, "unit": "kg/cm²"}
